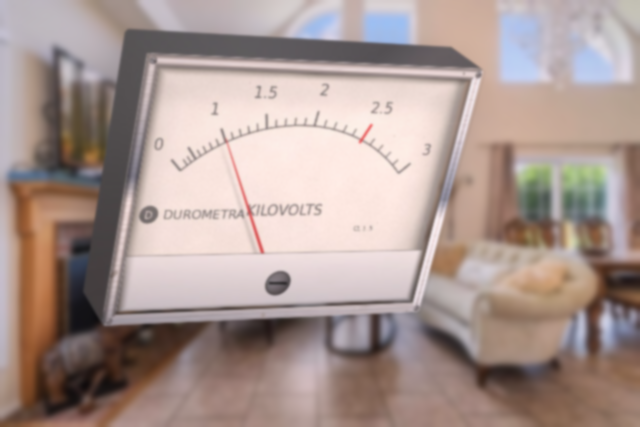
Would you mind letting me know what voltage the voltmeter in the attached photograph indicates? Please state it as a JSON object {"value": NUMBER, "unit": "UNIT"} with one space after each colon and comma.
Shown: {"value": 1, "unit": "kV"}
